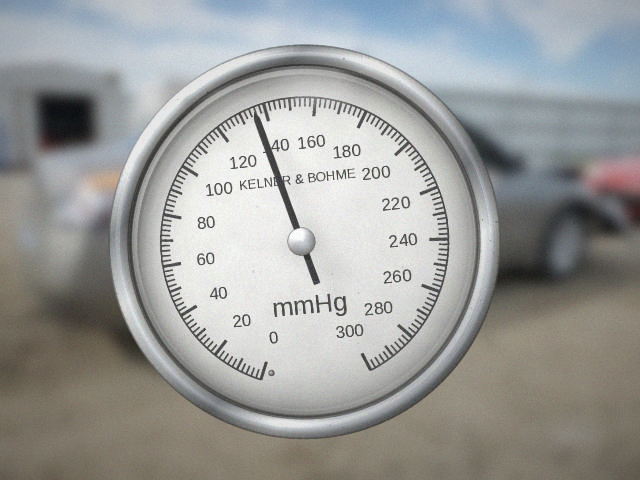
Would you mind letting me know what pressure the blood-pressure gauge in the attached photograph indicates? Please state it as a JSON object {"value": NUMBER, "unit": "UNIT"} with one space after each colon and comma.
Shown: {"value": 136, "unit": "mmHg"}
